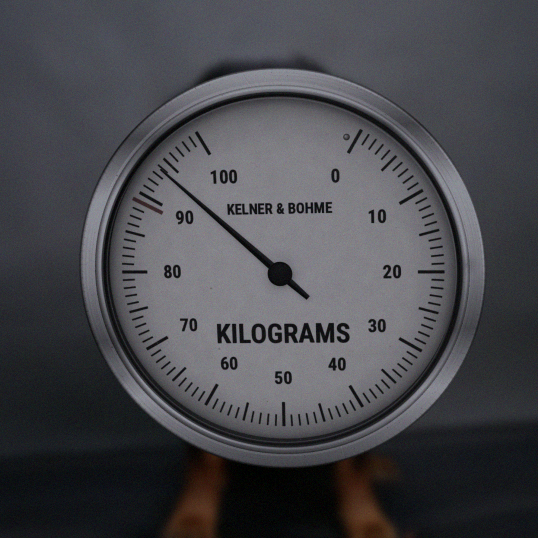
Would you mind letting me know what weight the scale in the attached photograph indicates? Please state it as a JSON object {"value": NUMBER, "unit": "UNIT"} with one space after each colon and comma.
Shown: {"value": 94, "unit": "kg"}
